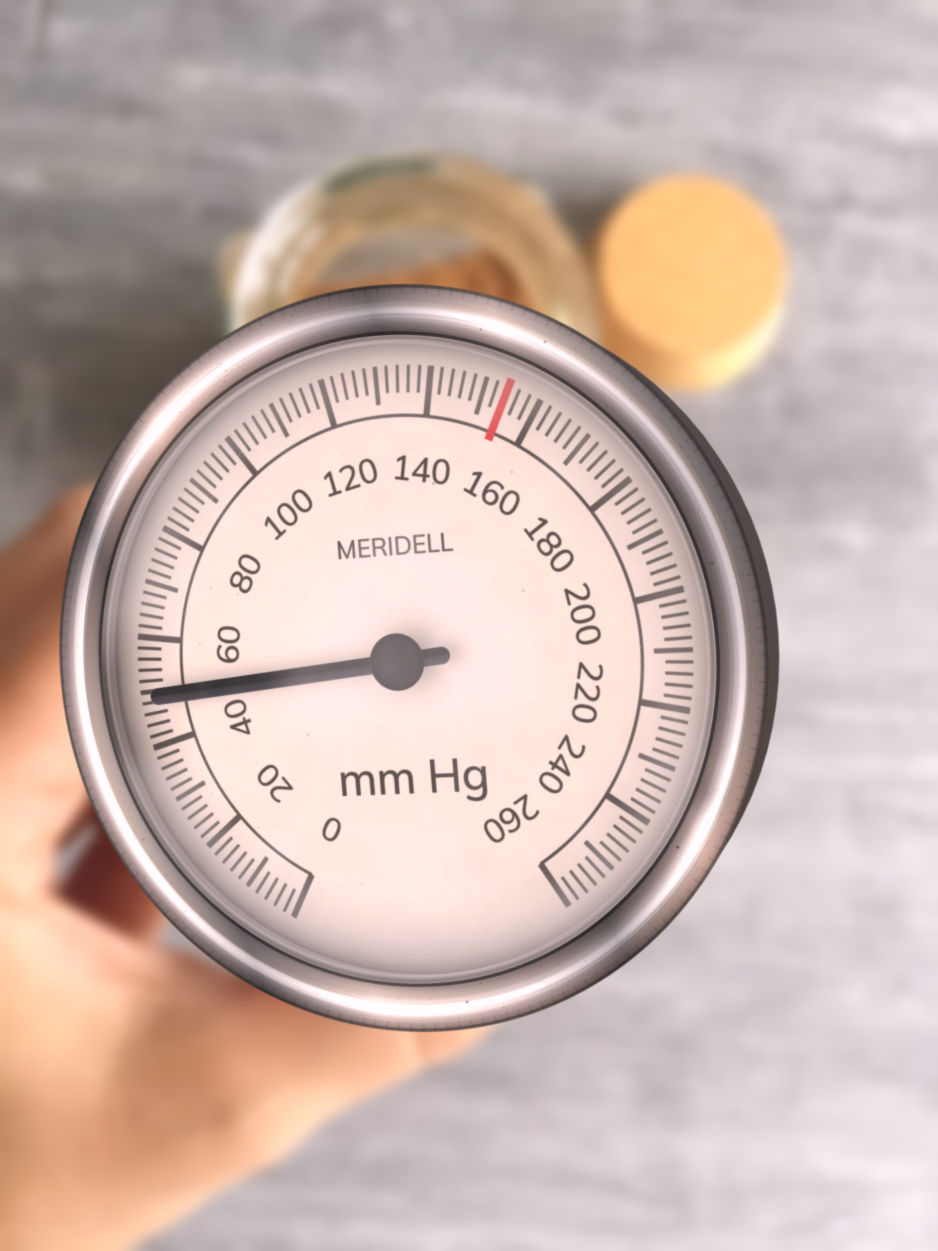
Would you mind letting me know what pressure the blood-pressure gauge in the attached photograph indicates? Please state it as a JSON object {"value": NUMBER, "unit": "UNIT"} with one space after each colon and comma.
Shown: {"value": 49, "unit": "mmHg"}
